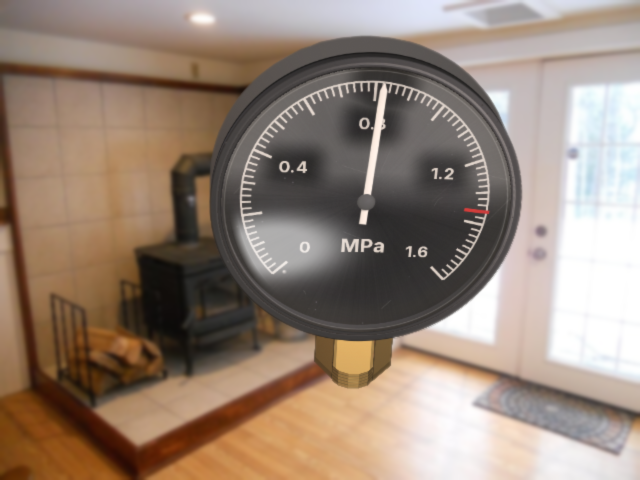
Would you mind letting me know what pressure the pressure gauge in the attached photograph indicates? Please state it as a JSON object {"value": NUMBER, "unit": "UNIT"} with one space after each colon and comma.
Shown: {"value": 0.82, "unit": "MPa"}
